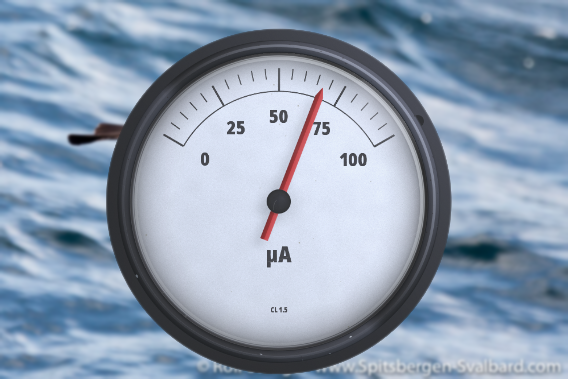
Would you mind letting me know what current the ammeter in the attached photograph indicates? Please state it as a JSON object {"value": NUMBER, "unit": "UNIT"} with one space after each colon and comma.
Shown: {"value": 67.5, "unit": "µA"}
